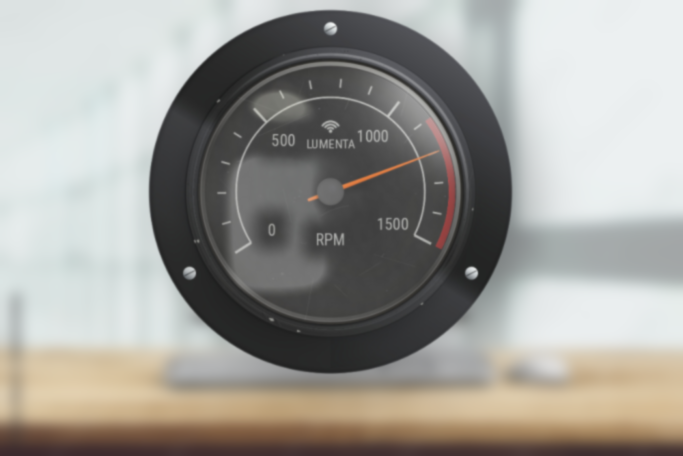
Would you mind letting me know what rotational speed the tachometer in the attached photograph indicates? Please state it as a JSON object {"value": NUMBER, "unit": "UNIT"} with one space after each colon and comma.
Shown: {"value": 1200, "unit": "rpm"}
